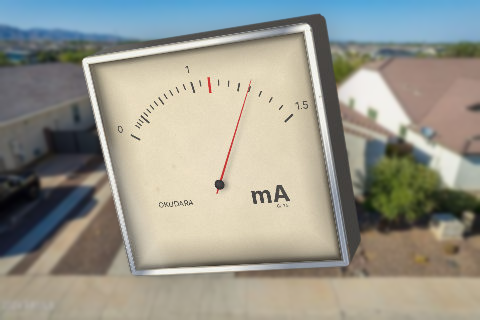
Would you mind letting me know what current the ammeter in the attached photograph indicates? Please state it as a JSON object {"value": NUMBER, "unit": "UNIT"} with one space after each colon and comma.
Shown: {"value": 1.3, "unit": "mA"}
